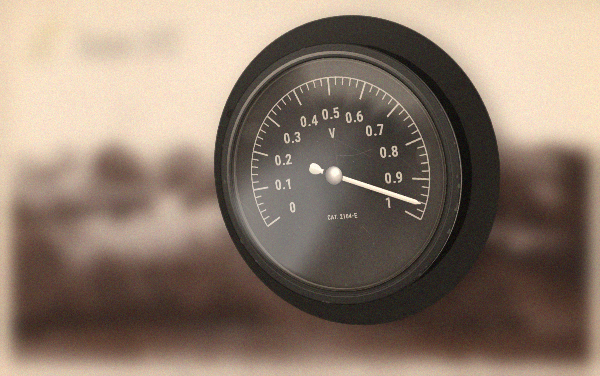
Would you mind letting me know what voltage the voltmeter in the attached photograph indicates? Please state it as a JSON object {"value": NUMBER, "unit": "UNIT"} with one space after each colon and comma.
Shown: {"value": 0.96, "unit": "V"}
